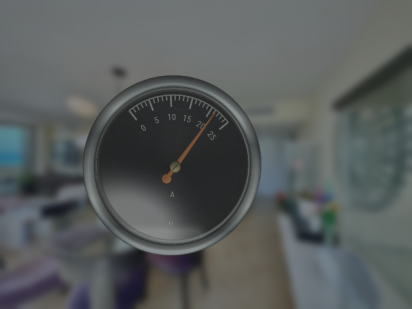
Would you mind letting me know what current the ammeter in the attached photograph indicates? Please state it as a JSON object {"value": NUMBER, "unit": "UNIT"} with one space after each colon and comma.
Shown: {"value": 21, "unit": "A"}
